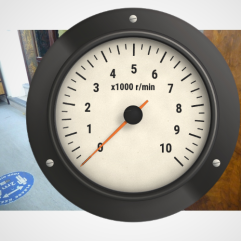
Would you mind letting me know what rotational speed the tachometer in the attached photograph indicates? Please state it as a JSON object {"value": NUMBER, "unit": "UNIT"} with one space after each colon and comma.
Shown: {"value": 0, "unit": "rpm"}
